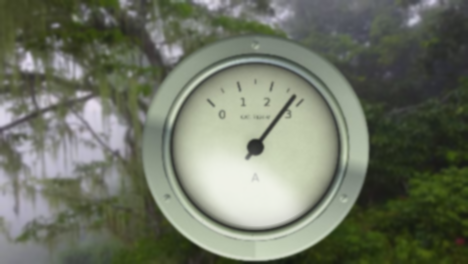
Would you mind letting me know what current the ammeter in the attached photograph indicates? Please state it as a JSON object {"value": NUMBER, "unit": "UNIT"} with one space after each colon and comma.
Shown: {"value": 2.75, "unit": "A"}
